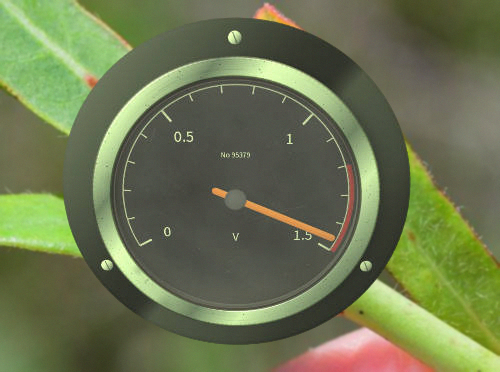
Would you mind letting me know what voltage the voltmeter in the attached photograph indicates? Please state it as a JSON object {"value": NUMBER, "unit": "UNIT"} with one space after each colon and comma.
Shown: {"value": 1.45, "unit": "V"}
